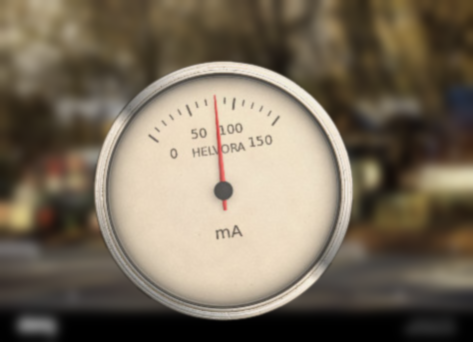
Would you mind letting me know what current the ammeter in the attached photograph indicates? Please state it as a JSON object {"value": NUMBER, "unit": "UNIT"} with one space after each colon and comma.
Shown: {"value": 80, "unit": "mA"}
